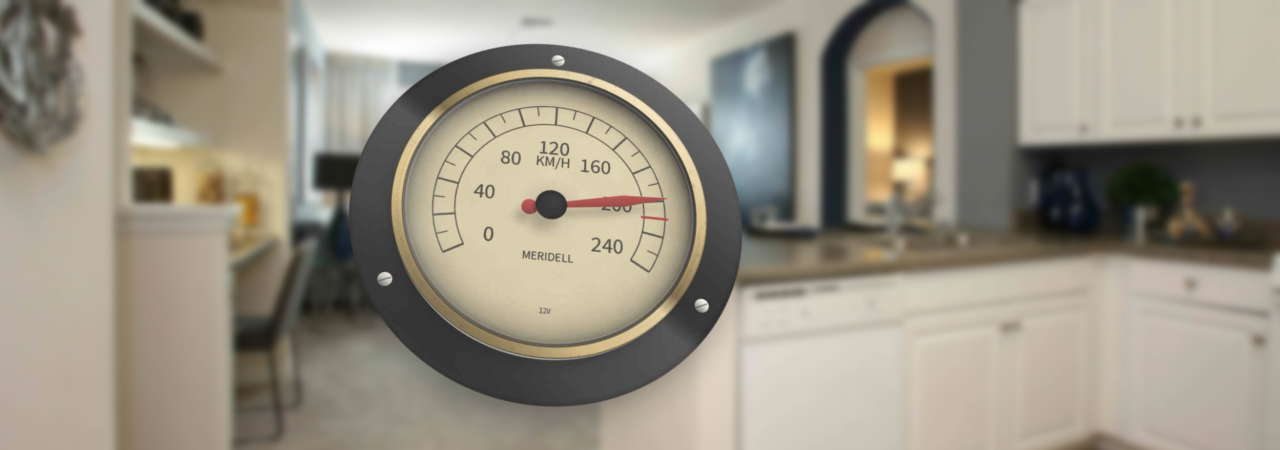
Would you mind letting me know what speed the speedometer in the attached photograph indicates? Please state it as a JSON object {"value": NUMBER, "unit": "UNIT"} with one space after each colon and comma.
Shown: {"value": 200, "unit": "km/h"}
